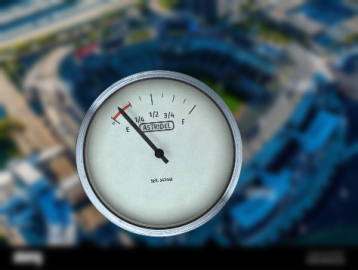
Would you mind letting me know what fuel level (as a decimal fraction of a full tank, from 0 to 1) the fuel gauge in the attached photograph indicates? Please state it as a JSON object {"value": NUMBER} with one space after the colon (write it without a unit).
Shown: {"value": 0.125}
